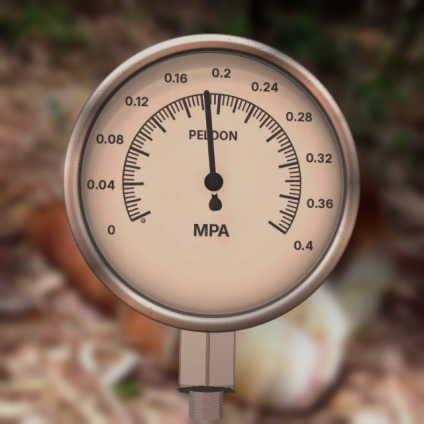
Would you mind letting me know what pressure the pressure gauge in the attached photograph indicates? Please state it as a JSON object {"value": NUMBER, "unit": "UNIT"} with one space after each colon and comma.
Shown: {"value": 0.185, "unit": "MPa"}
